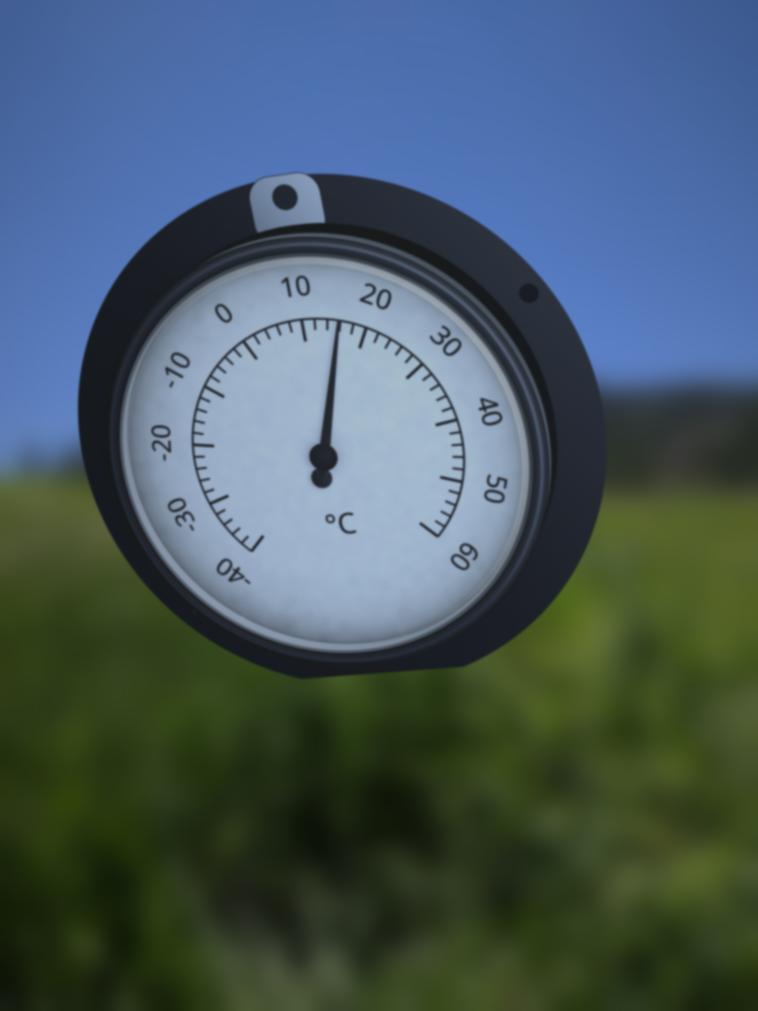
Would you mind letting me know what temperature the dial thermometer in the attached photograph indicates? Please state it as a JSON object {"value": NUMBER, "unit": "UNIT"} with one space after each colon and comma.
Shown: {"value": 16, "unit": "°C"}
